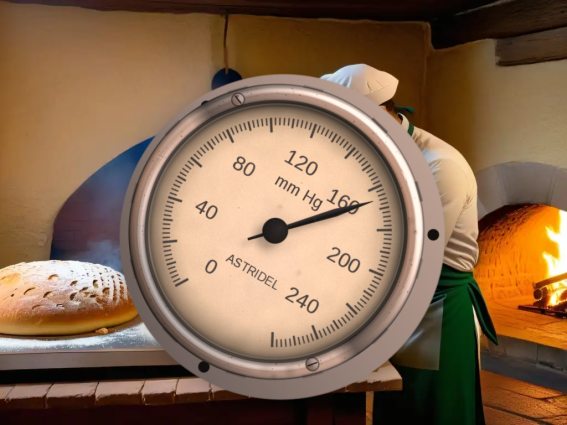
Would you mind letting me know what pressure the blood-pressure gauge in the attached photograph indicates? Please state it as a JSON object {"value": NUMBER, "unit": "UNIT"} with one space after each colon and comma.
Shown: {"value": 166, "unit": "mmHg"}
